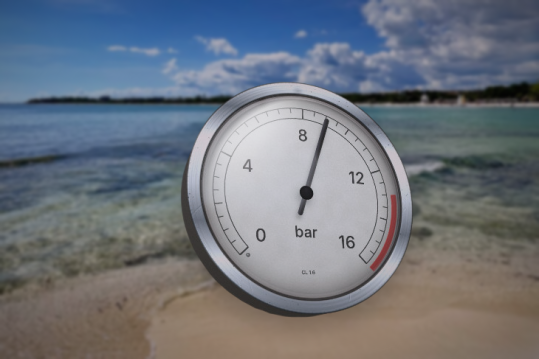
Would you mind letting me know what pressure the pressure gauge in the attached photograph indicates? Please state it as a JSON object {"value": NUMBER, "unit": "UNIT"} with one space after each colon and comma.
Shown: {"value": 9, "unit": "bar"}
